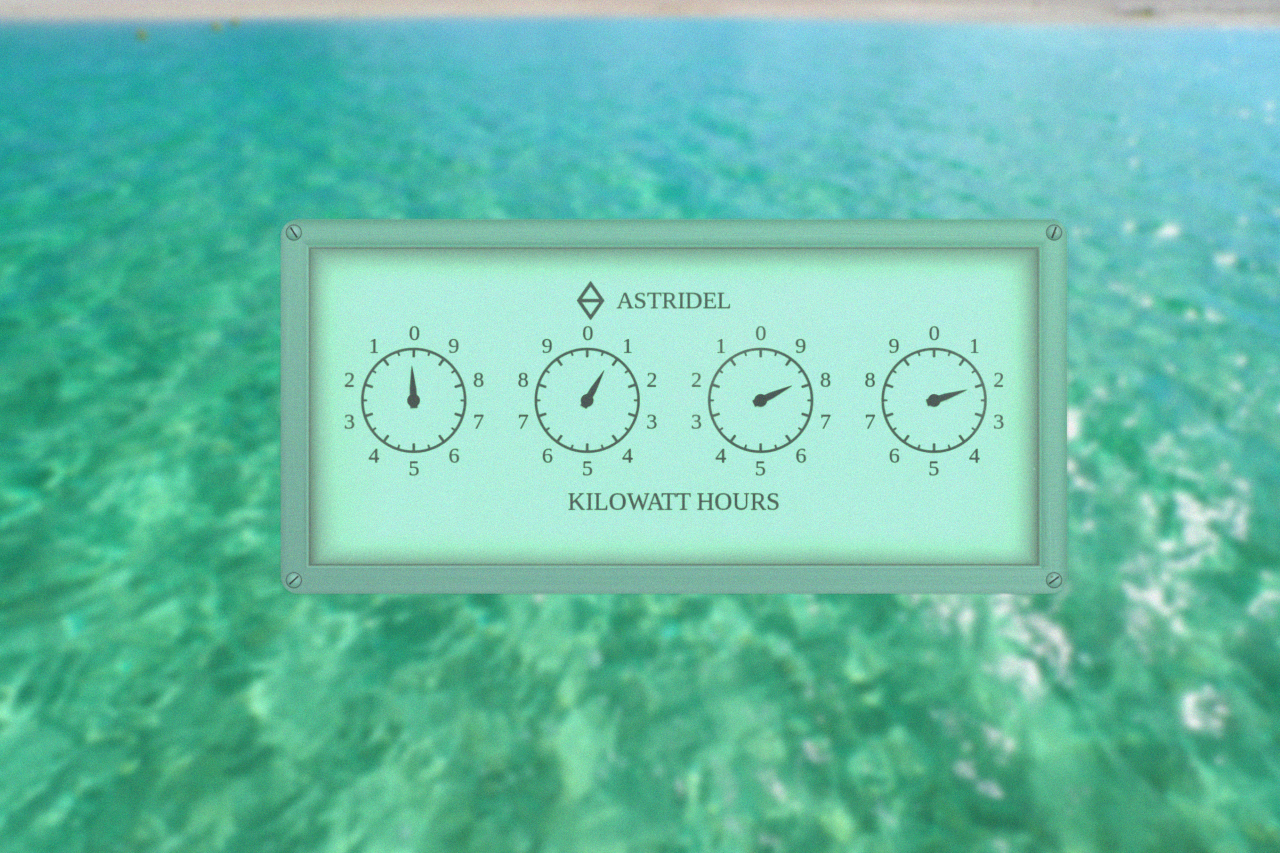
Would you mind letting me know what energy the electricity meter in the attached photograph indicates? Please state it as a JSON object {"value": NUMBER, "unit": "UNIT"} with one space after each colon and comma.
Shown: {"value": 82, "unit": "kWh"}
